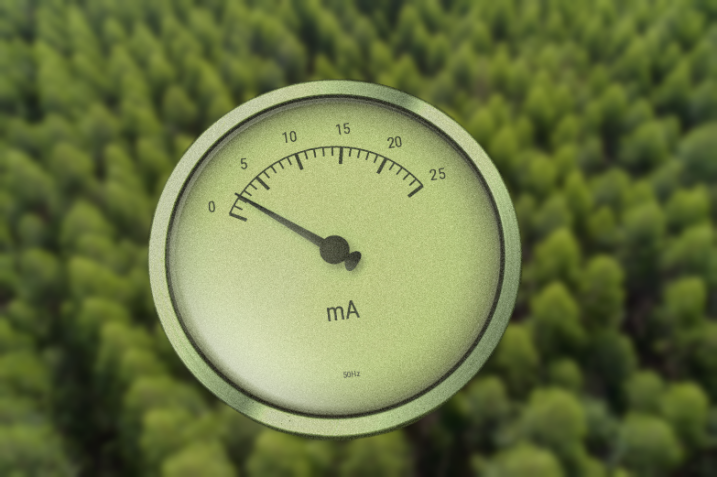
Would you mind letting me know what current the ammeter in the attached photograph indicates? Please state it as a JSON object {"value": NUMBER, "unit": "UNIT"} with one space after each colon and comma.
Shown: {"value": 2, "unit": "mA"}
